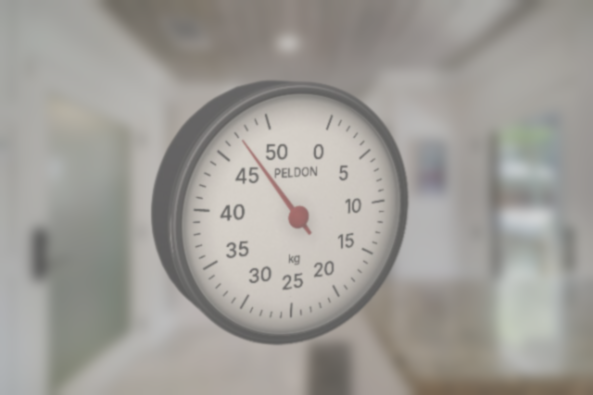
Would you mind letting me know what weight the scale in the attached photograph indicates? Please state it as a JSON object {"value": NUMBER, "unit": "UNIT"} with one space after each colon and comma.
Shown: {"value": 47, "unit": "kg"}
